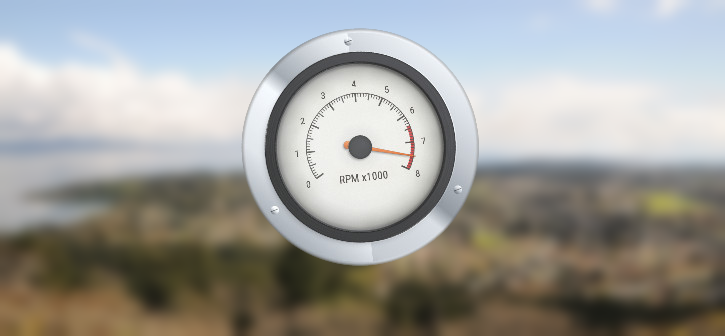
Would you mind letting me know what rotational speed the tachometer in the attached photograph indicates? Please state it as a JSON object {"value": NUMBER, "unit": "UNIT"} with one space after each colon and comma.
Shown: {"value": 7500, "unit": "rpm"}
